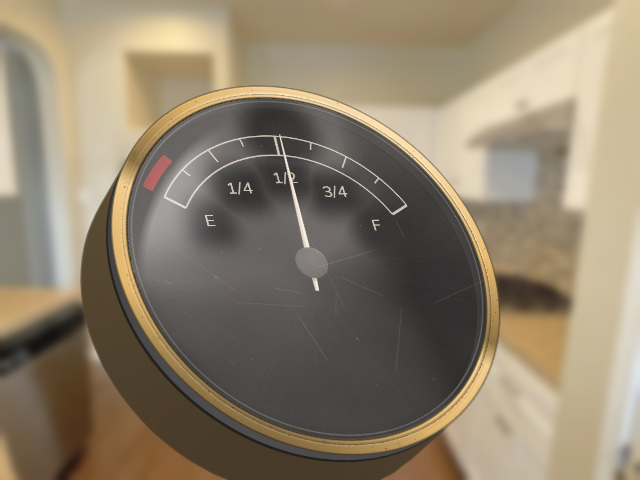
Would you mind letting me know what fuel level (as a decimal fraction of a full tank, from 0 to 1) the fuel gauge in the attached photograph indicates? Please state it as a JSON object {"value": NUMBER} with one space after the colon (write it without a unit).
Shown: {"value": 0.5}
